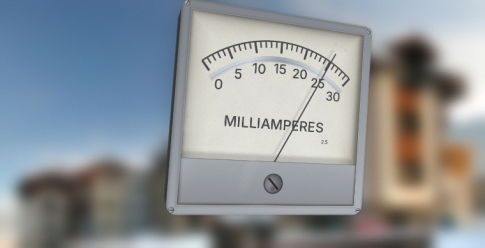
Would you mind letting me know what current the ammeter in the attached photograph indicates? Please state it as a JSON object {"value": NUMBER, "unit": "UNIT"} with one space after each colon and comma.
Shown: {"value": 25, "unit": "mA"}
